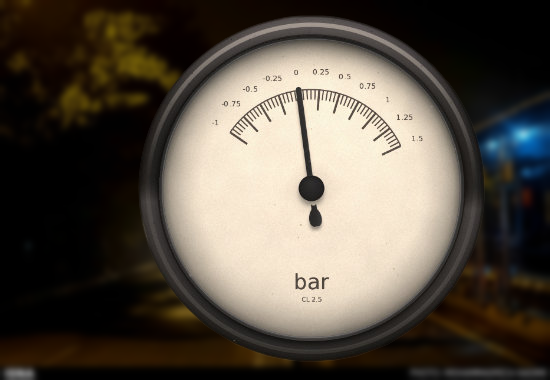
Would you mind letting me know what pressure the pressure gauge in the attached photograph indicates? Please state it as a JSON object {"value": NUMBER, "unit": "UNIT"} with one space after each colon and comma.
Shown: {"value": 0, "unit": "bar"}
